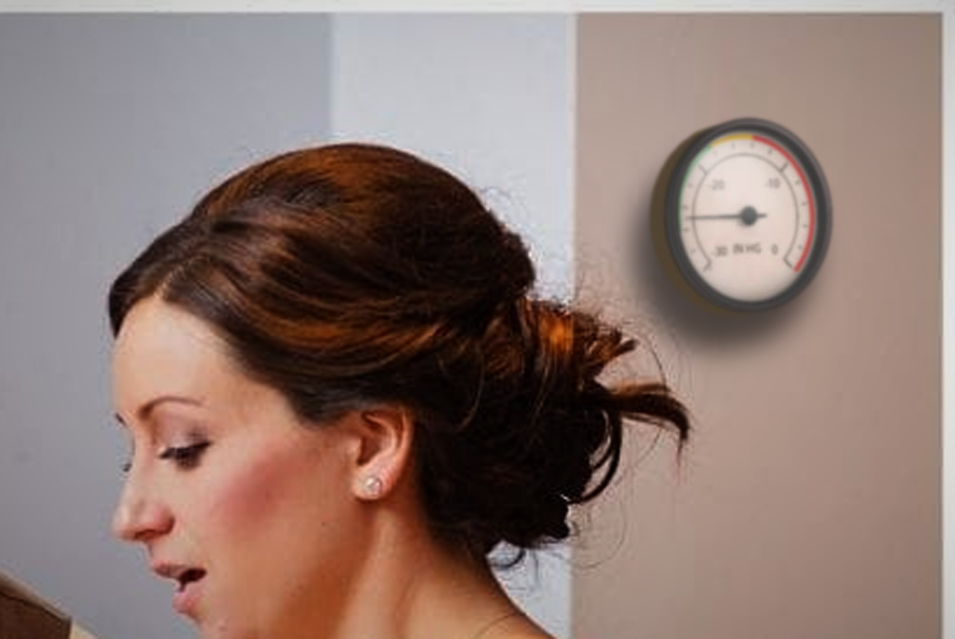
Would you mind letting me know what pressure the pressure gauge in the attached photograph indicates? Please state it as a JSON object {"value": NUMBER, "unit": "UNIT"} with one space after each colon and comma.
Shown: {"value": -25, "unit": "inHg"}
